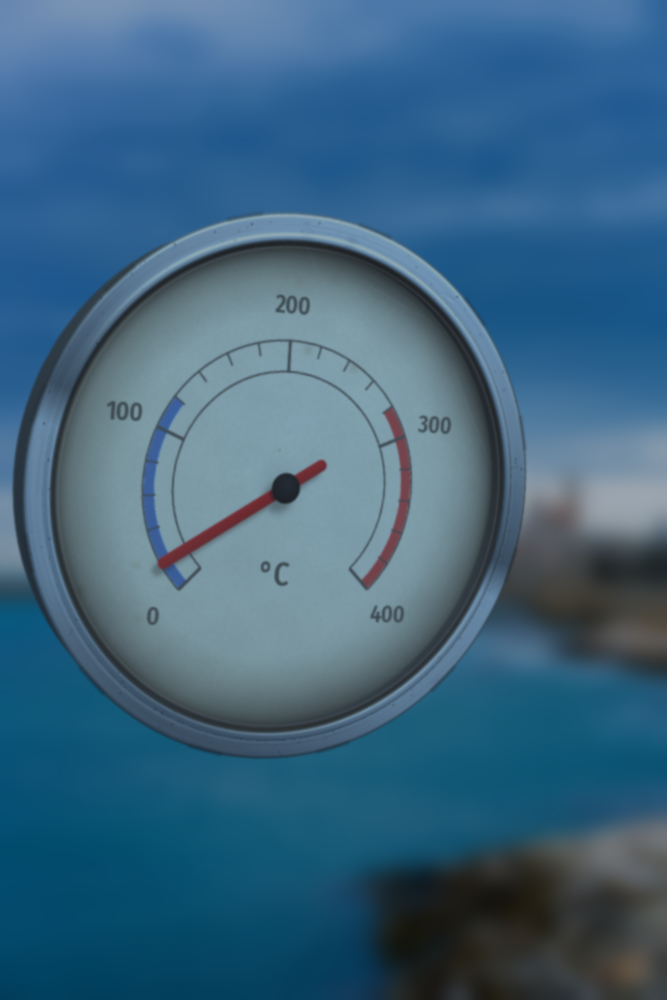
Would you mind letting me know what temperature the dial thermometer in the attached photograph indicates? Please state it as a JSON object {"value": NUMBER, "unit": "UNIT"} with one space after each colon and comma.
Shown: {"value": 20, "unit": "°C"}
